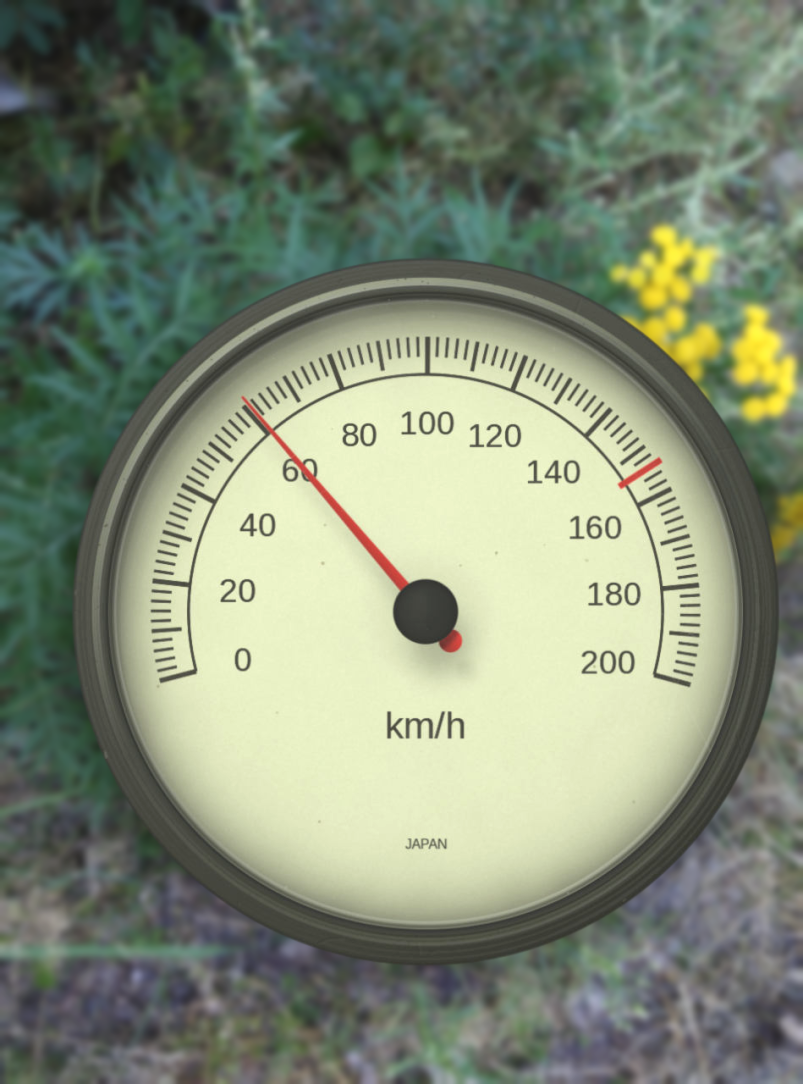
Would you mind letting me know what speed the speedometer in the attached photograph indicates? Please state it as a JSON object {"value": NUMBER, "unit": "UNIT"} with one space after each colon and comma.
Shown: {"value": 61, "unit": "km/h"}
